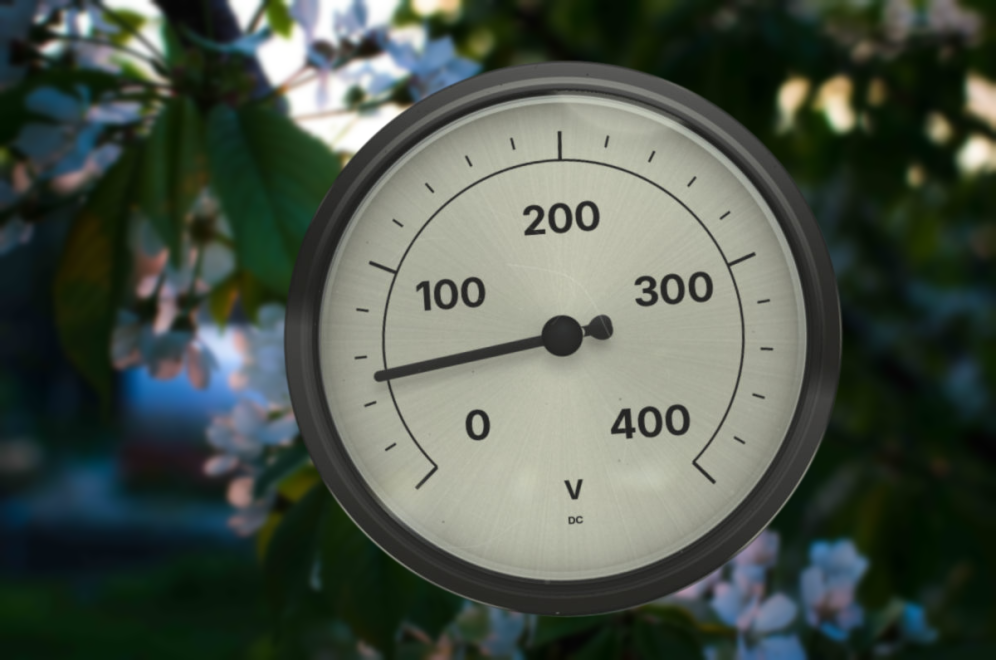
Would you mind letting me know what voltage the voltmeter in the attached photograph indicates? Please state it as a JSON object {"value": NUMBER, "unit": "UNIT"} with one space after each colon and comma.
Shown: {"value": 50, "unit": "V"}
